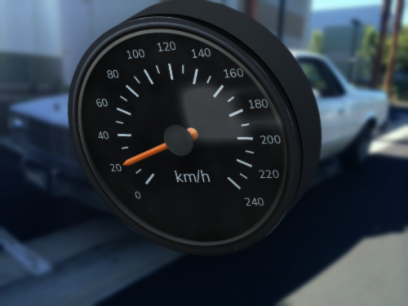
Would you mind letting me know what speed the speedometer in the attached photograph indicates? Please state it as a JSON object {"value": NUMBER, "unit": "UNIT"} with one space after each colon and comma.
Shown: {"value": 20, "unit": "km/h"}
